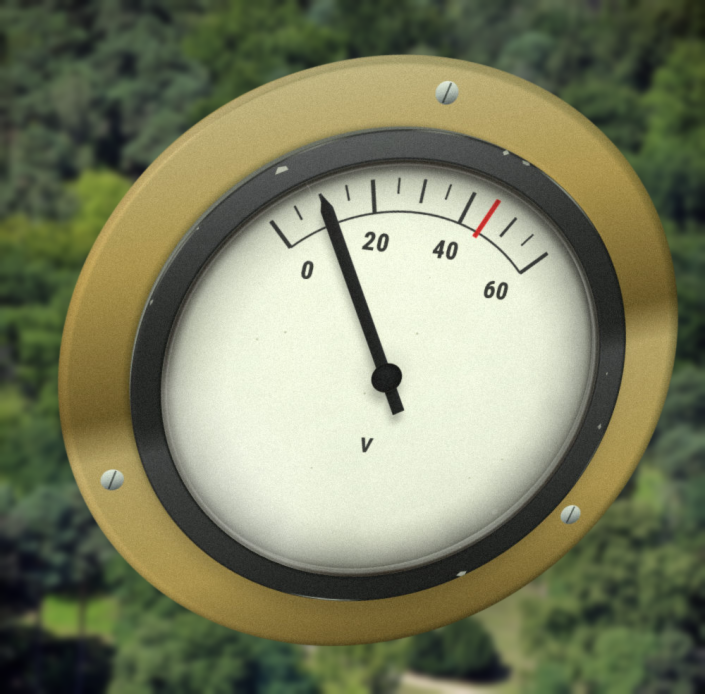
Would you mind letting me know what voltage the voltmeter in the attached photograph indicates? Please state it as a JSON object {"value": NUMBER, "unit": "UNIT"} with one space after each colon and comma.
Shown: {"value": 10, "unit": "V"}
